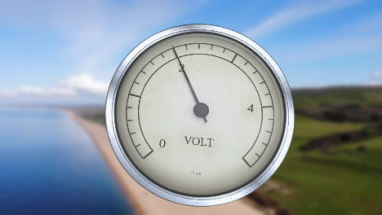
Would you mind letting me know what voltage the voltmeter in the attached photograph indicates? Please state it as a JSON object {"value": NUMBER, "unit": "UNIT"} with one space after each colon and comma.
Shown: {"value": 2, "unit": "V"}
